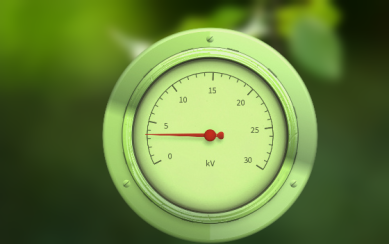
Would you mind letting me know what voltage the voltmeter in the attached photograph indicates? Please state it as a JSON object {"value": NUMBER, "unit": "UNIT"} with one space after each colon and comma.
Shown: {"value": 3.5, "unit": "kV"}
